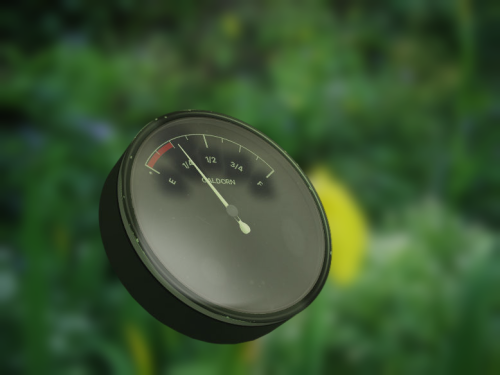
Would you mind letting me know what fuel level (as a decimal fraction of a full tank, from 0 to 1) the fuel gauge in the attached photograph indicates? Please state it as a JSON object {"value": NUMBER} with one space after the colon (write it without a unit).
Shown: {"value": 0.25}
